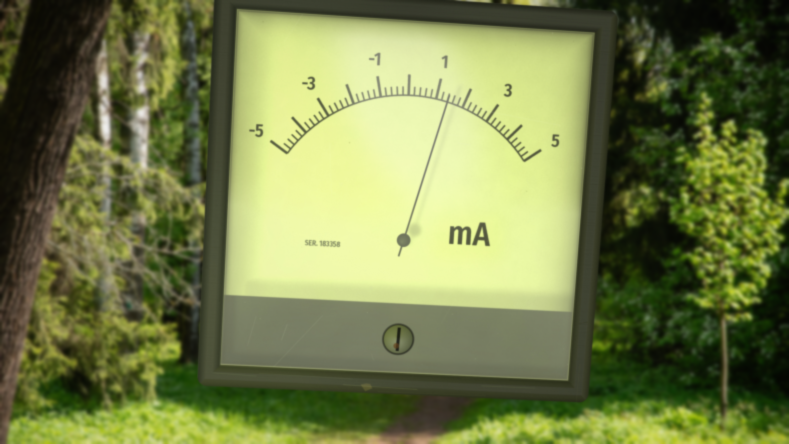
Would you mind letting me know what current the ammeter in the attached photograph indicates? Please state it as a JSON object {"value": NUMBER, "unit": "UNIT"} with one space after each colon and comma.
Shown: {"value": 1.4, "unit": "mA"}
